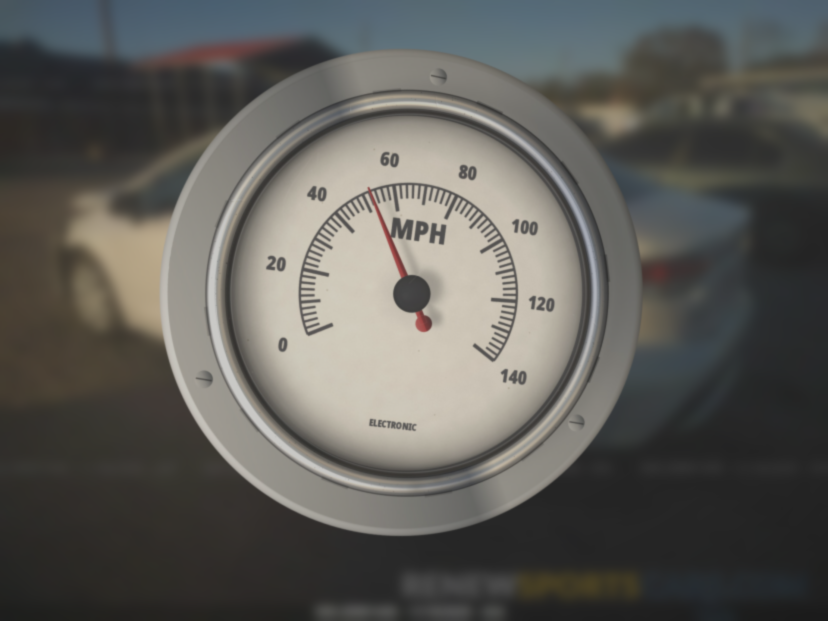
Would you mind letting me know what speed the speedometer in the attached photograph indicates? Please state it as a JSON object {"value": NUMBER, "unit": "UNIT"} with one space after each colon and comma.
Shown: {"value": 52, "unit": "mph"}
